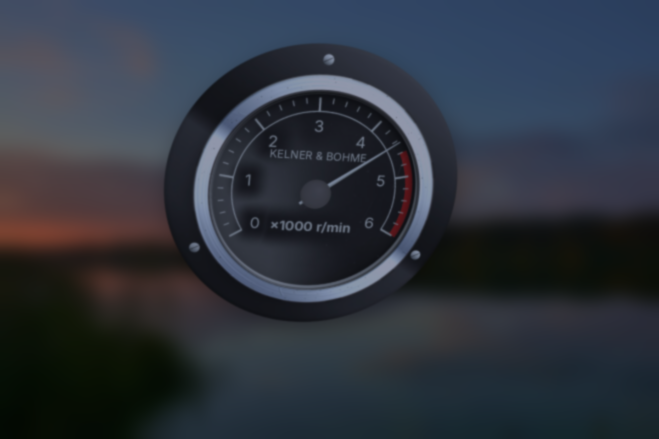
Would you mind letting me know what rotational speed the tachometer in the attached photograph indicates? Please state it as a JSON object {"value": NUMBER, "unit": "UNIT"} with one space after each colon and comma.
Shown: {"value": 4400, "unit": "rpm"}
